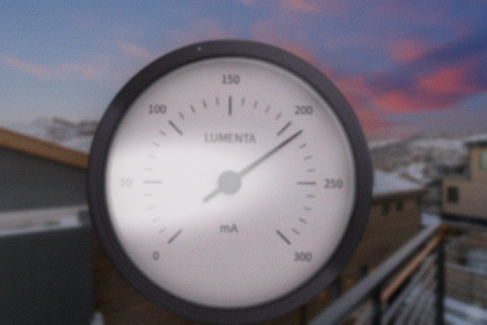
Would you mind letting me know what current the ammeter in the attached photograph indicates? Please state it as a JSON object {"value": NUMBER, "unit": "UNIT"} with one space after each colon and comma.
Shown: {"value": 210, "unit": "mA"}
